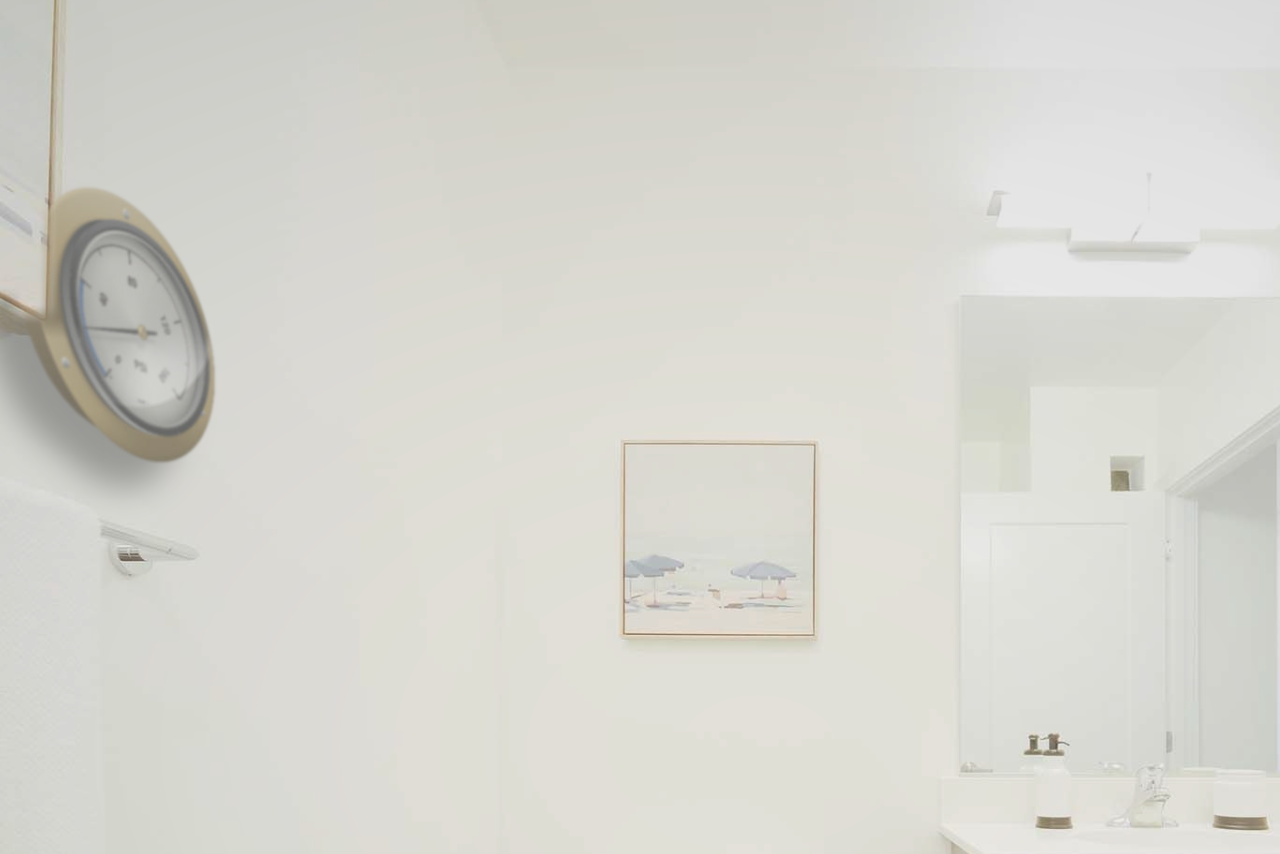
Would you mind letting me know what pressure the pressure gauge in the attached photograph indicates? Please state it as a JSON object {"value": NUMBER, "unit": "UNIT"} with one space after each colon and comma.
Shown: {"value": 20, "unit": "psi"}
